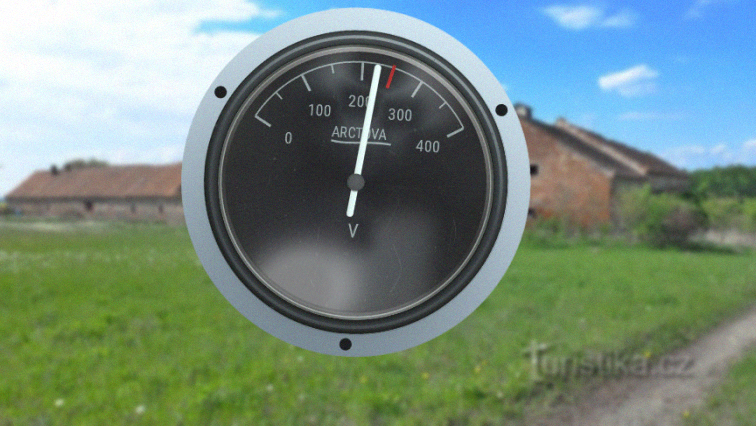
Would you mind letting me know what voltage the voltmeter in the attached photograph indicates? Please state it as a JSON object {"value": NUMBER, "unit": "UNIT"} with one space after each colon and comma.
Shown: {"value": 225, "unit": "V"}
